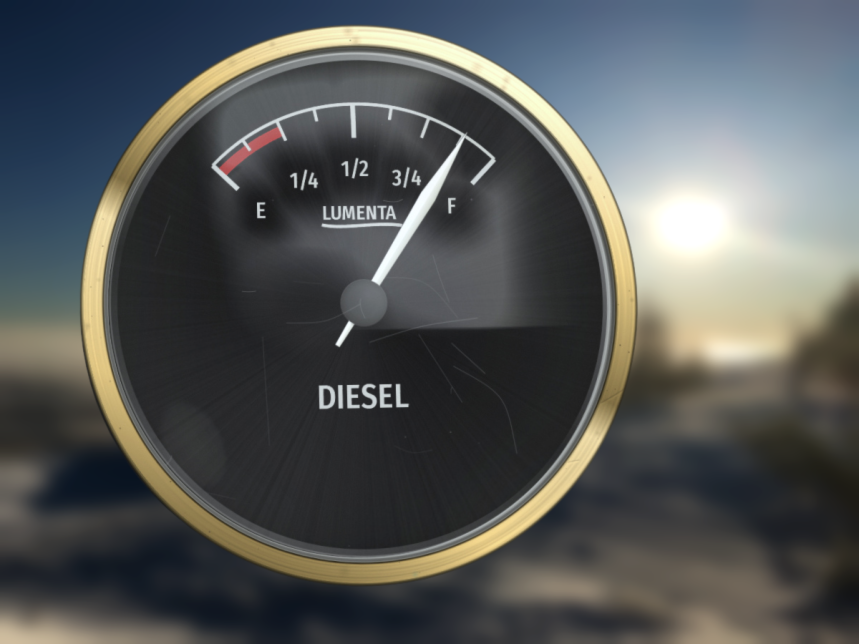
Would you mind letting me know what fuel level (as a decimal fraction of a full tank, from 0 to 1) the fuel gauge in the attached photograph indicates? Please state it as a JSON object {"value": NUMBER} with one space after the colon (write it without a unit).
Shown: {"value": 0.875}
